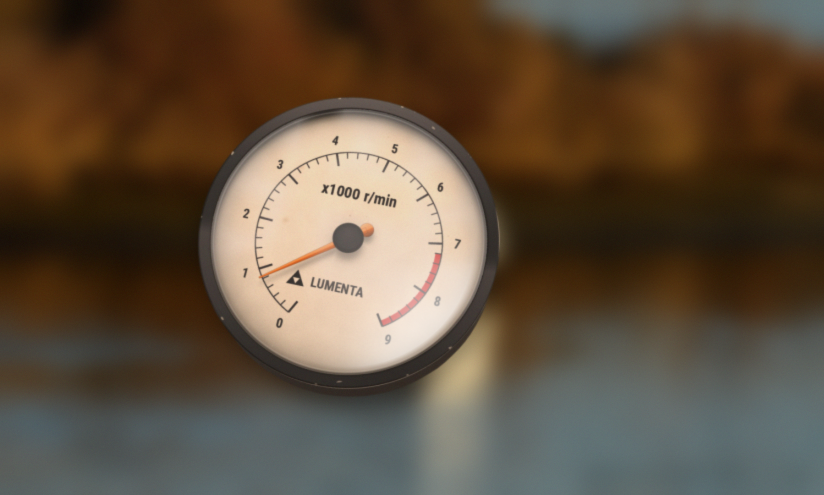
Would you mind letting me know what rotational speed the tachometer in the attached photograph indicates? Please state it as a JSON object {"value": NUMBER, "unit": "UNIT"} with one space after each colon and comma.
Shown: {"value": 800, "unit": "rpm"}
